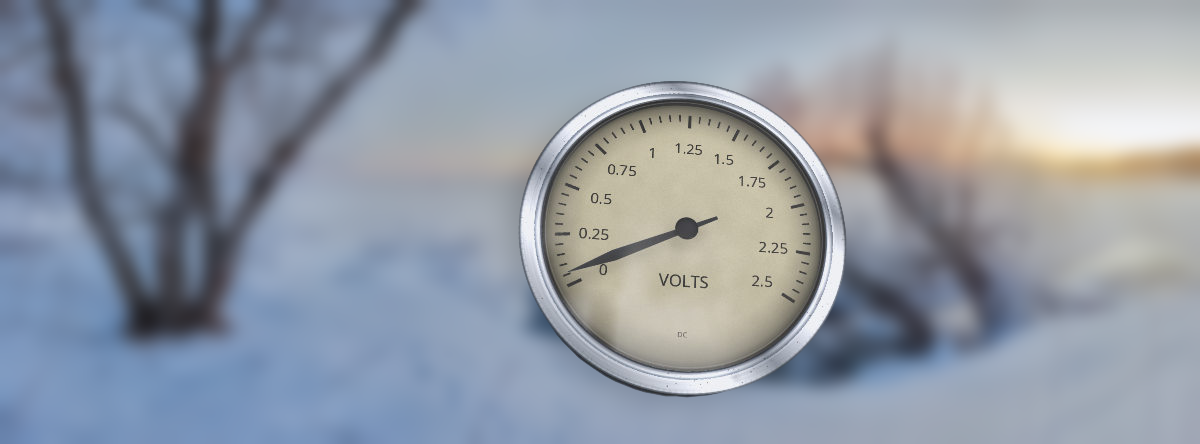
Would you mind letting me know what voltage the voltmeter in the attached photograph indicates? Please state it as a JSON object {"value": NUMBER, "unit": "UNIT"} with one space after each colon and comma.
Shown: {"value": 0.05, "unit": "V"}
